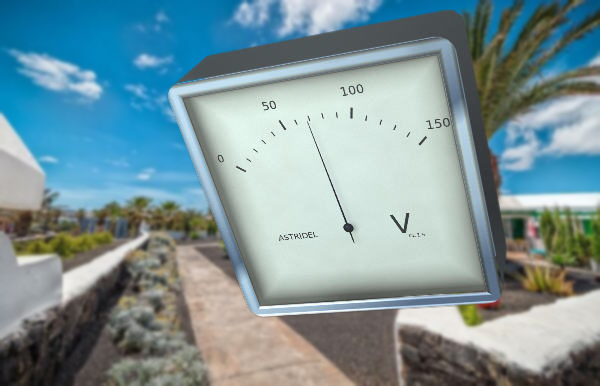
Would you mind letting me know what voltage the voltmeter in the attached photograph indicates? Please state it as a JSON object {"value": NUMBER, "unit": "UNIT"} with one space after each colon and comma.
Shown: {"value": 70, "unit": "V"}
